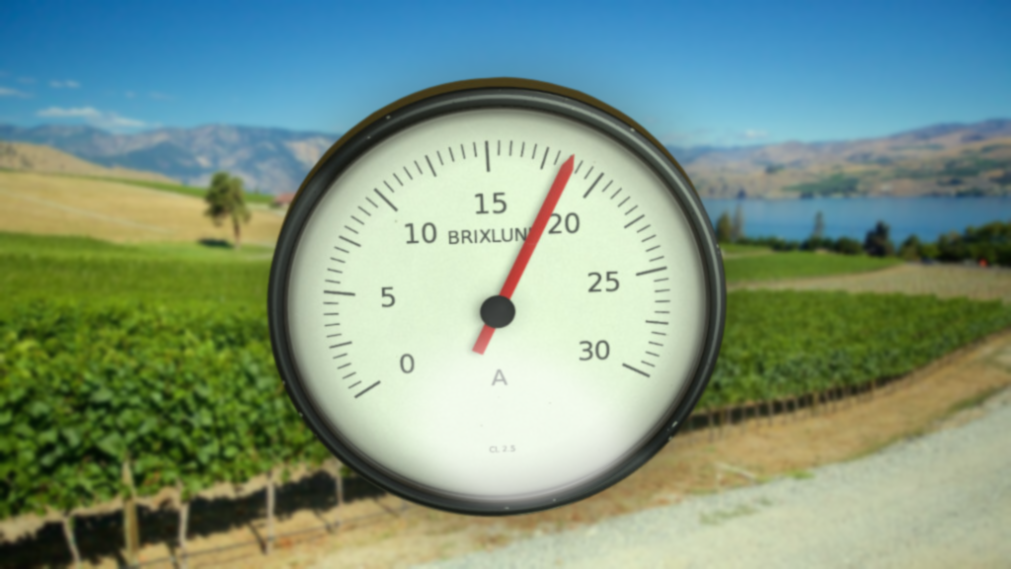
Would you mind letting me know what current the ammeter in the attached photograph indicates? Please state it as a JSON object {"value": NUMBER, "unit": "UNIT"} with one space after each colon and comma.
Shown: {"value": 18.5, "unit": "A"}
